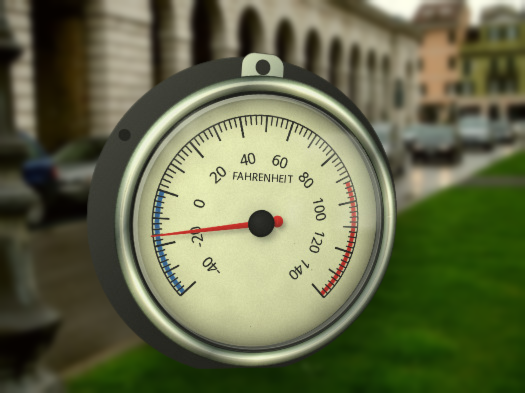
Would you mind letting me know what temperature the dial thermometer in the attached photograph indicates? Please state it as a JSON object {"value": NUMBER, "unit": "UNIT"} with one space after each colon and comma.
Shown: {"value": -16, "unit": "°F"}
